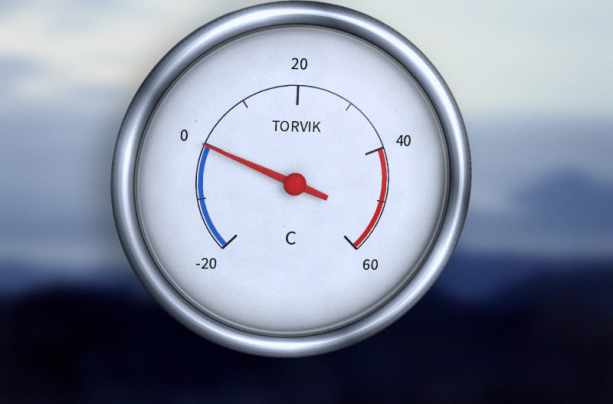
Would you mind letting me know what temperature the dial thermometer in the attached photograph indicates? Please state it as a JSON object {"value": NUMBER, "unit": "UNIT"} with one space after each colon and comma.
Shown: {"value": 0, "unit": "°C"}
